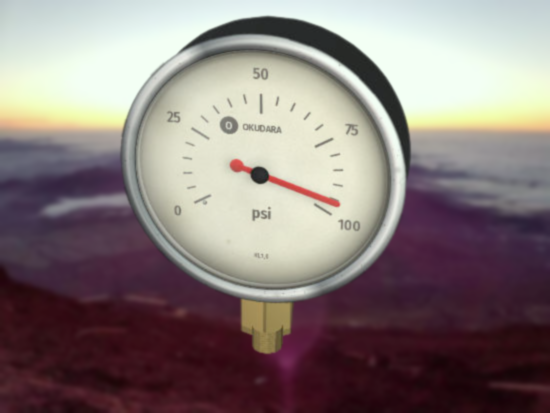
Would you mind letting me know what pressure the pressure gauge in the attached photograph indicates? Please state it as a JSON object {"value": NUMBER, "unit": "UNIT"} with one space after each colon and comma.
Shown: {"value": 95, "unit": "psi"}
